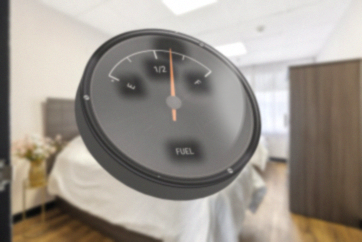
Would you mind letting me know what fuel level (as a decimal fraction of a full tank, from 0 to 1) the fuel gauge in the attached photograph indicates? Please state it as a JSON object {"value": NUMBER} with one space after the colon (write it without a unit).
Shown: {"value": 0.625}
